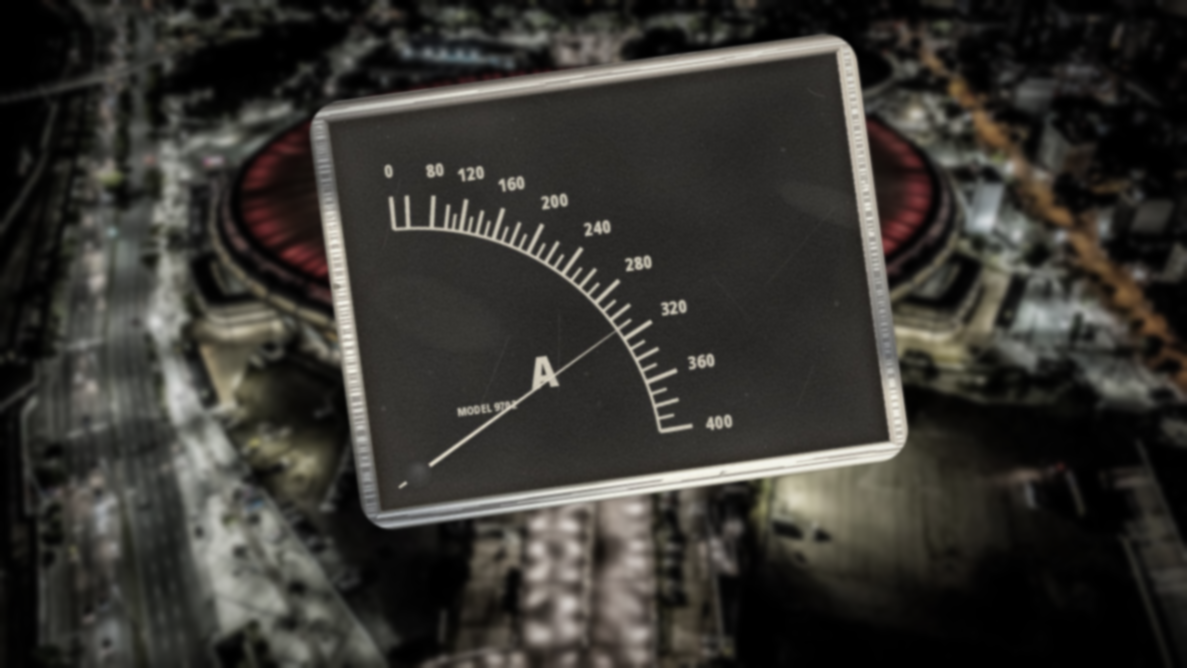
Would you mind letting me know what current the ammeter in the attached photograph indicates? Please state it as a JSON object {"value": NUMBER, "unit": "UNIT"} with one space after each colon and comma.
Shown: {"value": 310, "unit": "A"}
